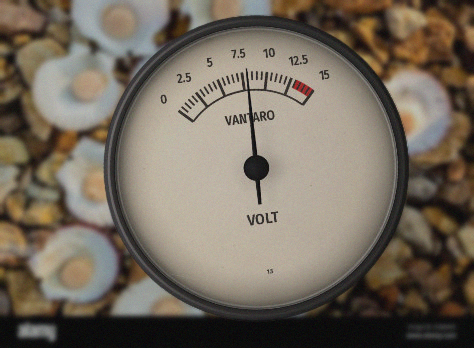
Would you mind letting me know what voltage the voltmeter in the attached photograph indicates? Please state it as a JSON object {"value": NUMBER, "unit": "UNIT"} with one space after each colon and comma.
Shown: {"value": 8, "unit": "V"}
